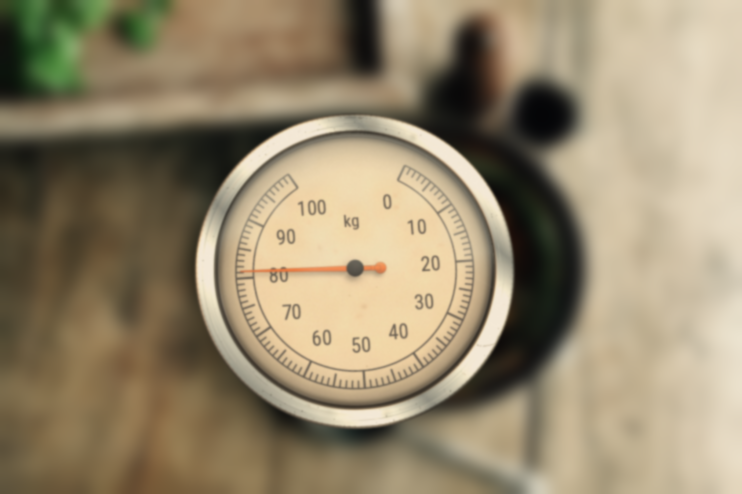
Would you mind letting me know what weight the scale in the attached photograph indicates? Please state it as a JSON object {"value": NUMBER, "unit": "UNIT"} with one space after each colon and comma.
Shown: {"value": 81, "unit": "kg"}
